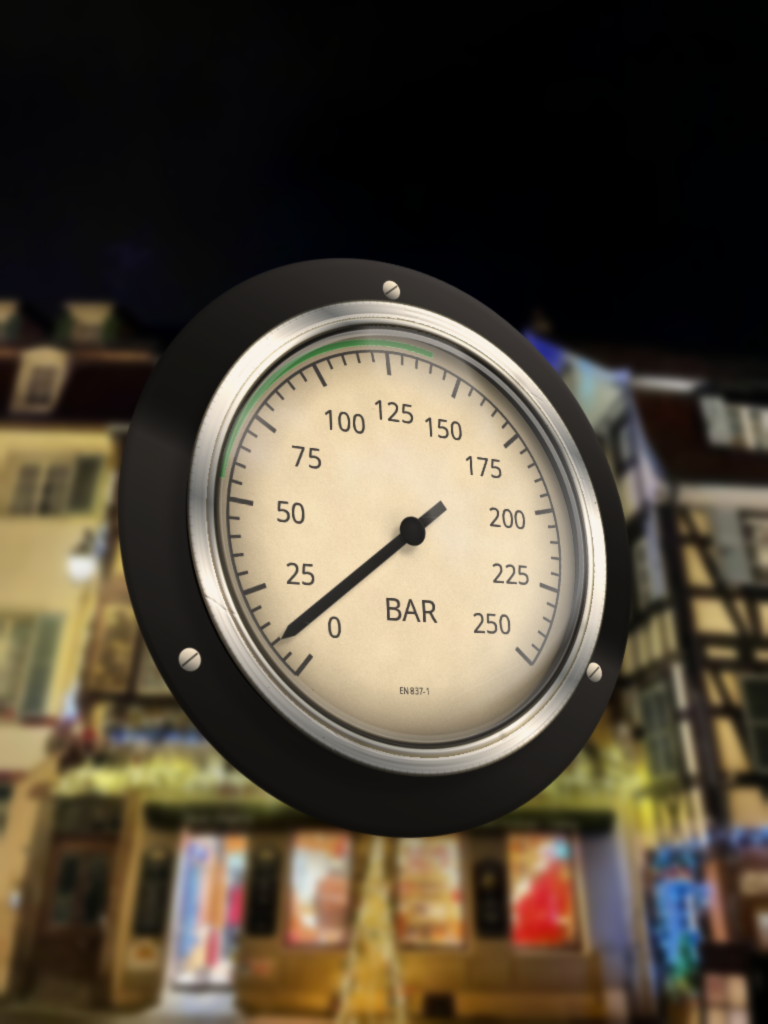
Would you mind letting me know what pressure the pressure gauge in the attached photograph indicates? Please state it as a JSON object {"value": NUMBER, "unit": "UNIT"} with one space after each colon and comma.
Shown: {"value": 10, "unit": "bar"}
